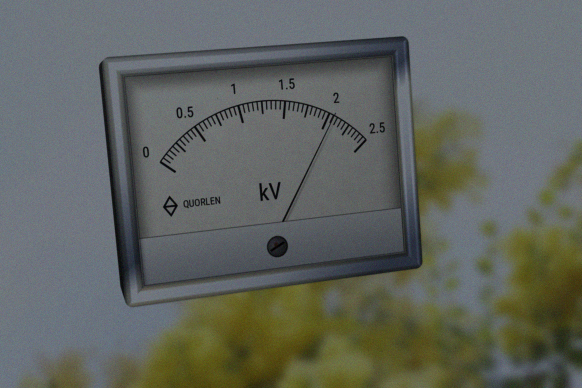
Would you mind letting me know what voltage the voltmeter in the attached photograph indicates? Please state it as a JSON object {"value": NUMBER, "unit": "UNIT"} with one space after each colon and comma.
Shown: {"value": 2.05, "unit": "kV"}
